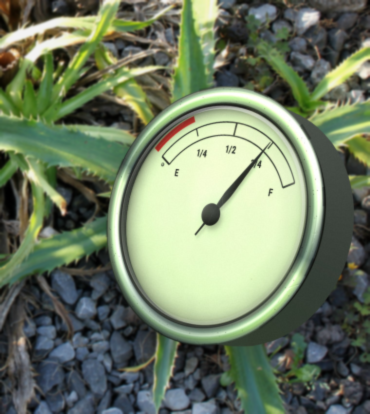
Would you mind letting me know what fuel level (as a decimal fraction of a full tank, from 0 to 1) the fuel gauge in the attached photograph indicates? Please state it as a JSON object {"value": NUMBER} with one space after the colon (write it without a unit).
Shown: {"value": 0.75}
